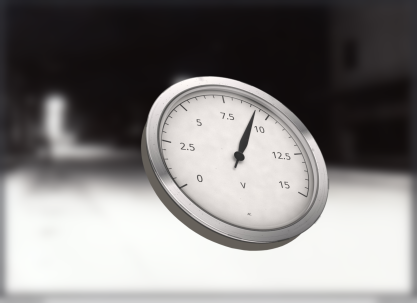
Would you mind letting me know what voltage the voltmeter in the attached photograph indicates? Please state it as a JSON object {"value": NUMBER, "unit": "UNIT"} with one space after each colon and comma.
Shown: {"value": 9.25, "unit": "V"}
